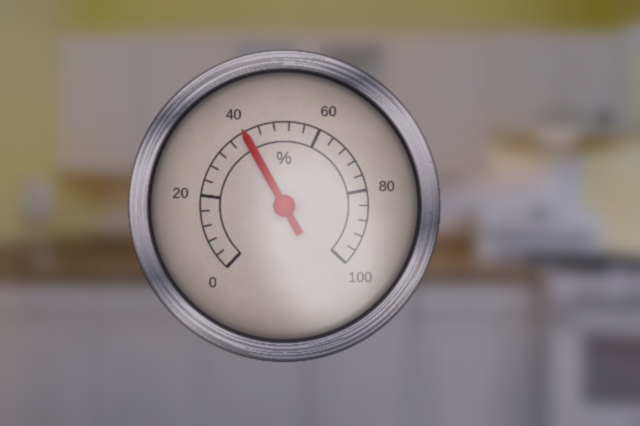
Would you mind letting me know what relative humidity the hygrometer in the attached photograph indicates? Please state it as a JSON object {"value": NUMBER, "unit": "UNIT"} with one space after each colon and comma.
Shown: {"value": 40, "unit": "%"}
